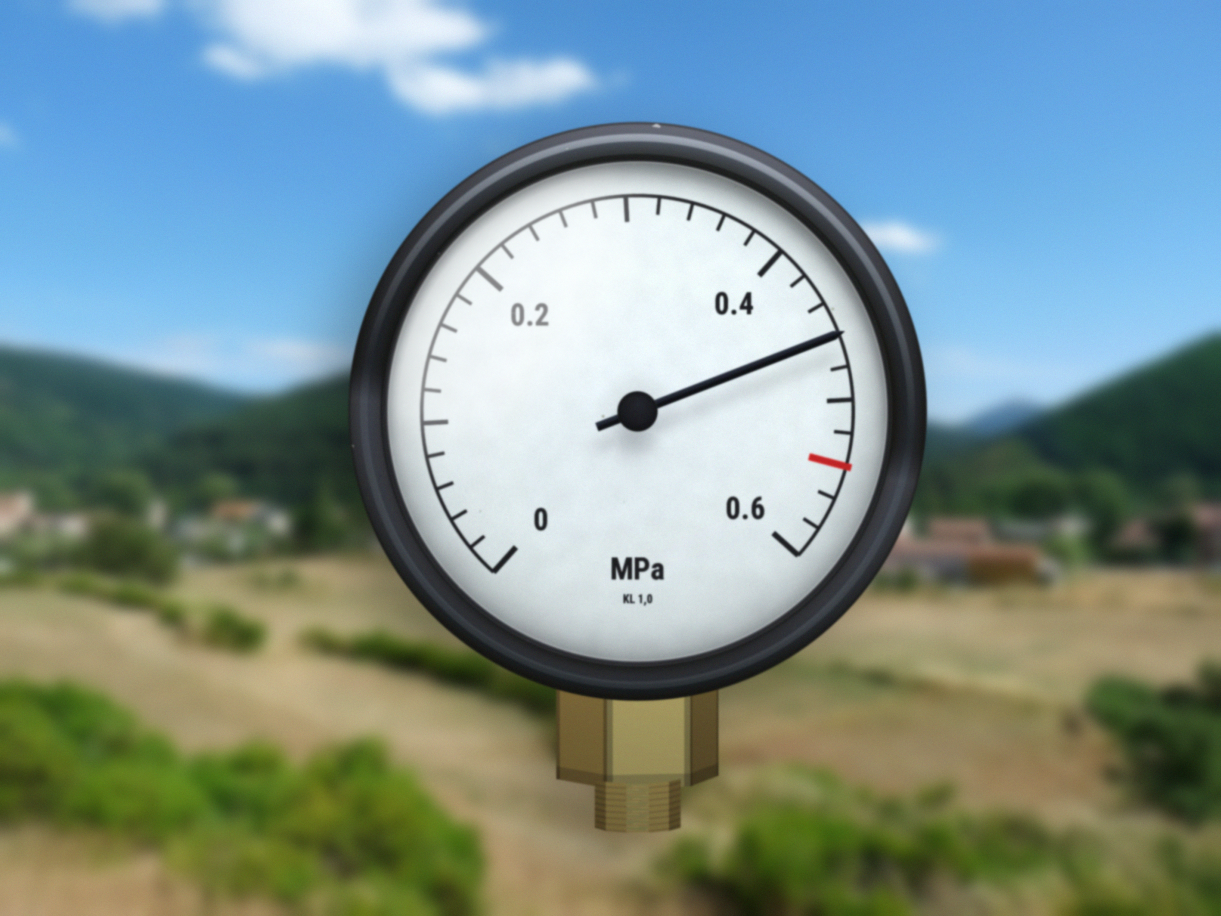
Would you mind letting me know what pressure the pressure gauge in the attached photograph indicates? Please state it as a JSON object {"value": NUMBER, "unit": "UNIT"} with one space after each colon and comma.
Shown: {"value": 0.46, "unit": "MPa"}
